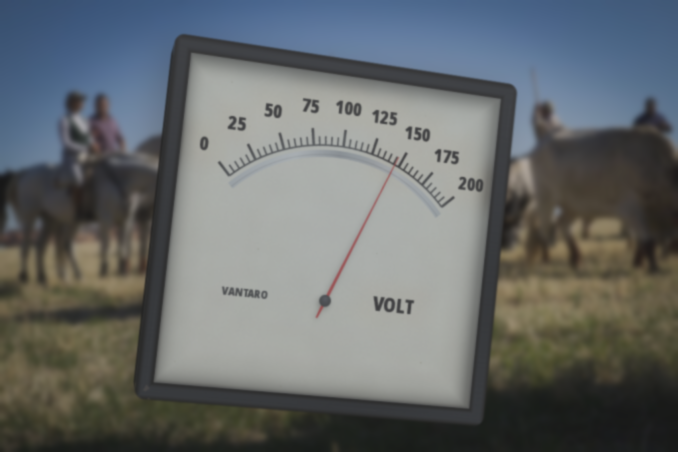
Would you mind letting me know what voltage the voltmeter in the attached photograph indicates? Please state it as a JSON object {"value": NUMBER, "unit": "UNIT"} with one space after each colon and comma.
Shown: {"value": 145, "unit": "V"}
